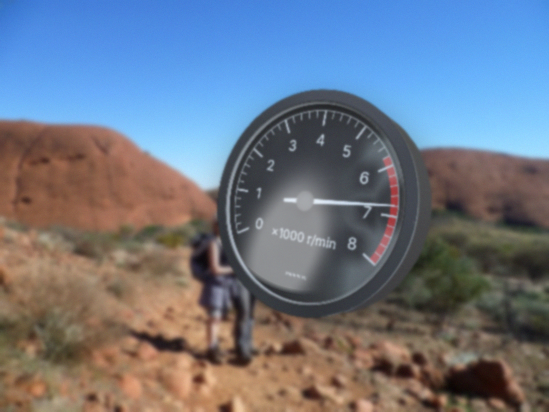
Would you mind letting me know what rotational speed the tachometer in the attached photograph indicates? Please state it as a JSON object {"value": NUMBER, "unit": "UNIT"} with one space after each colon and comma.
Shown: {"value": 6800, "unit": "rpm"}
